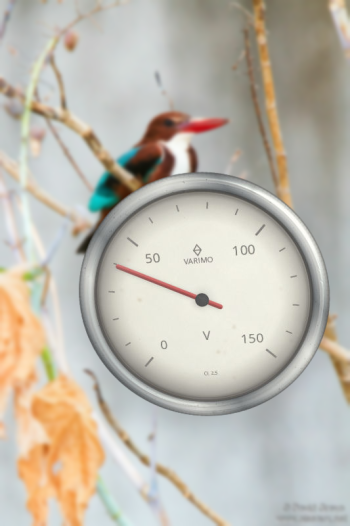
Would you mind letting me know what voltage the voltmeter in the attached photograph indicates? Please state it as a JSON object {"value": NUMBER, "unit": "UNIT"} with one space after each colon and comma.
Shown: {"value": 40, "unit": "V"}
